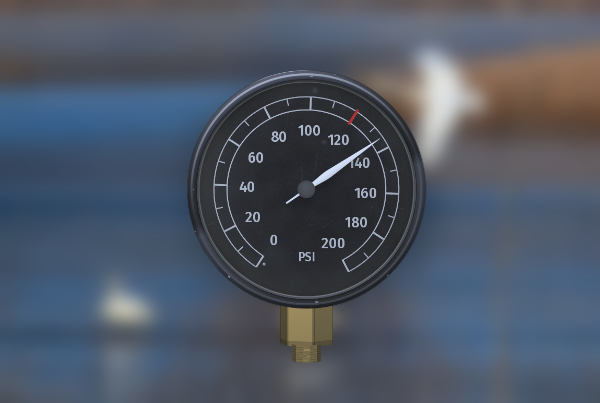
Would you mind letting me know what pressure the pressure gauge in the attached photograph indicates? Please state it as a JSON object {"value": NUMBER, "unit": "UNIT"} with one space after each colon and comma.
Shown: {"value": 135, "unit": "psi"}
